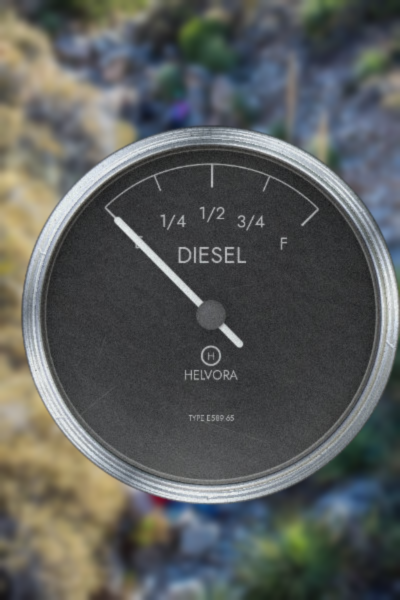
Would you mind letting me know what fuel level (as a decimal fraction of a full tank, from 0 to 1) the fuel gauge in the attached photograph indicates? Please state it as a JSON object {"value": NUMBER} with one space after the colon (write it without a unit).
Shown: {"value": 0}
